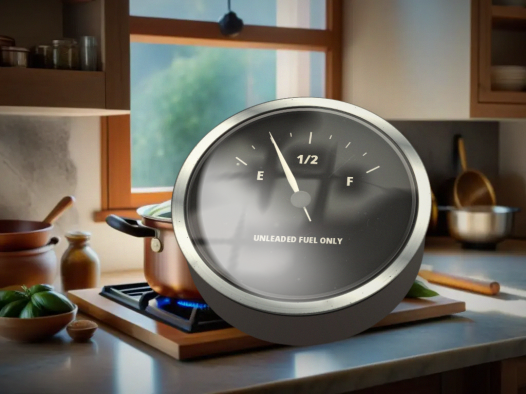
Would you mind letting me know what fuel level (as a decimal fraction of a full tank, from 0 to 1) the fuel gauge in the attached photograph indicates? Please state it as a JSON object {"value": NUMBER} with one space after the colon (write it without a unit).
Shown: {"value": 0.25}
